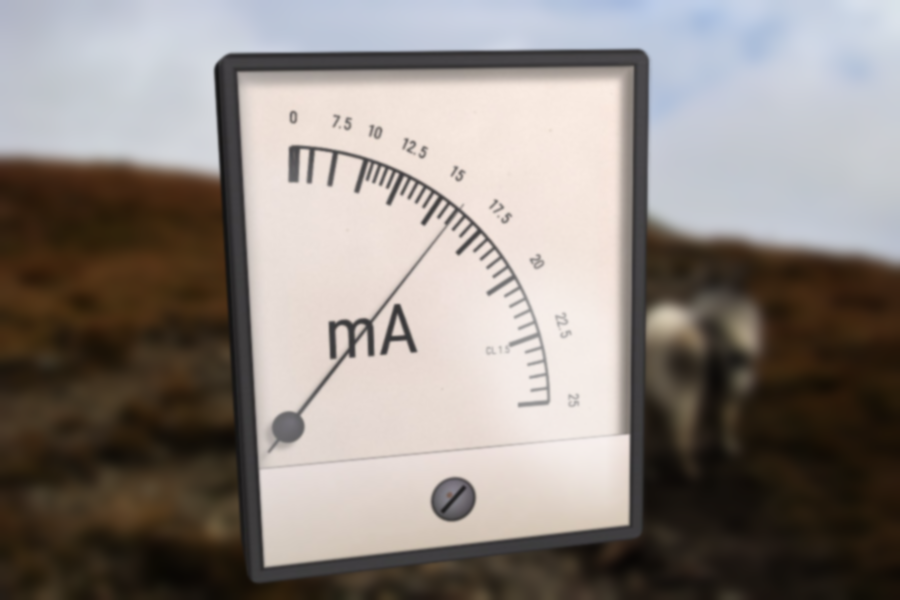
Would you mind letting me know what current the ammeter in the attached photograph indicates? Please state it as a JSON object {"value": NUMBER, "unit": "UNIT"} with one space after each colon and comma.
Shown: {"value": 16, "unit": "mA"}
